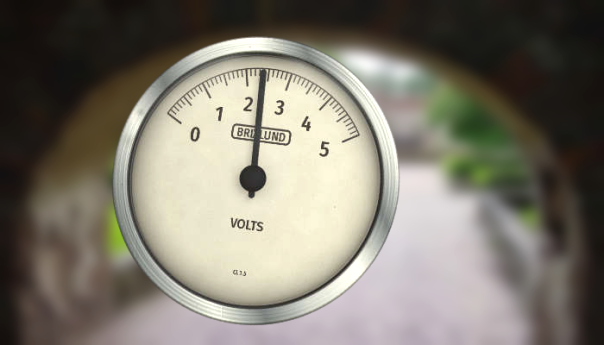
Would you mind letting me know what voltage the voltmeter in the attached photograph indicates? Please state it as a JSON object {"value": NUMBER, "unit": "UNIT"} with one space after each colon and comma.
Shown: {"value": 2.4, "unit": "V"}
